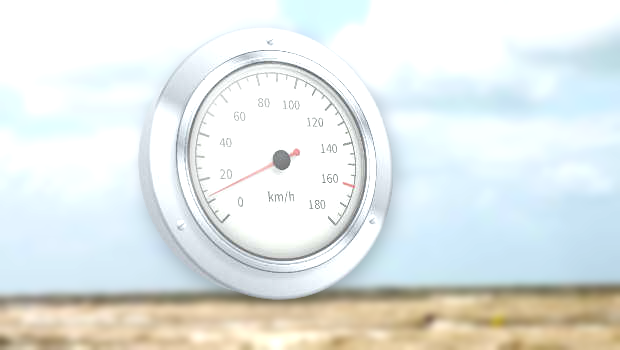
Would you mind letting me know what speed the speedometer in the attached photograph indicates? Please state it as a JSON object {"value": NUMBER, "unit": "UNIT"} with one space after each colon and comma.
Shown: {"value": 12.5, "unit": "km/h"}
